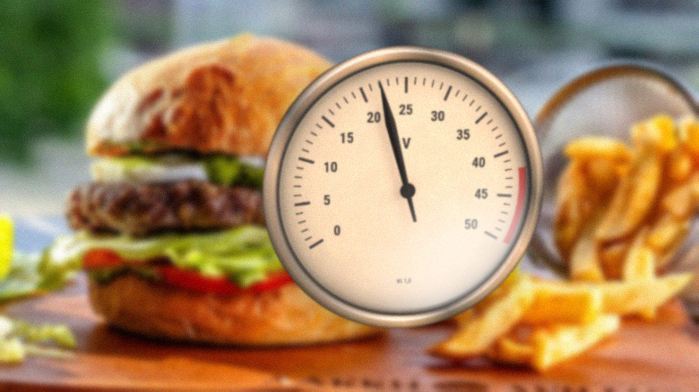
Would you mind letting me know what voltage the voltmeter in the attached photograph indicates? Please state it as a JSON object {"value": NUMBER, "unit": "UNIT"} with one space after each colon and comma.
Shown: {"value": 22, "unit": "V"}
